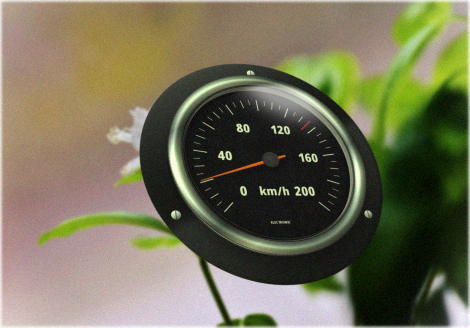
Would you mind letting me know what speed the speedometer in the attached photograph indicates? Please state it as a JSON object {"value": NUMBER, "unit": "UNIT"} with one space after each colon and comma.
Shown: {"value": 20, "unit": "km/h"}
